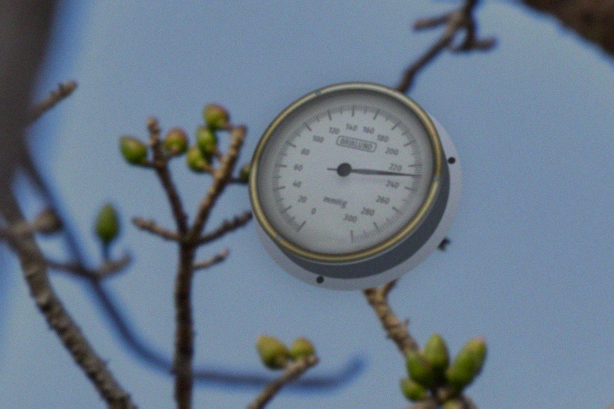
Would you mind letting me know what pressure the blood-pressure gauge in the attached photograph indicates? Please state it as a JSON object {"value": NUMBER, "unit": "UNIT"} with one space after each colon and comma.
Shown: {"value": 230, "unit": "mmHg"}
